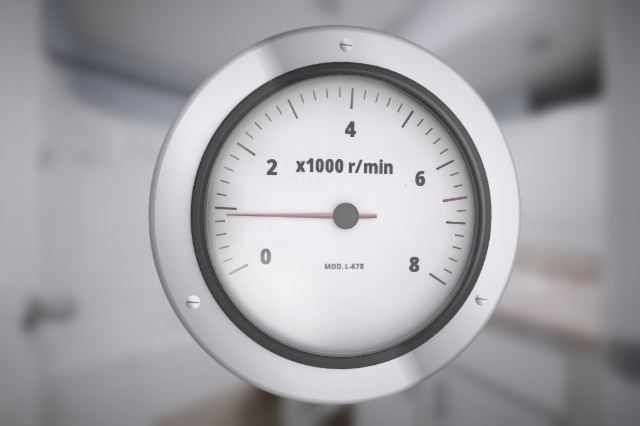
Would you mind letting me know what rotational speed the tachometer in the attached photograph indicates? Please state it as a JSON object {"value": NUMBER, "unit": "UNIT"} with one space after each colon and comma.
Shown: {"value": 900, "unit": "rpm"}
